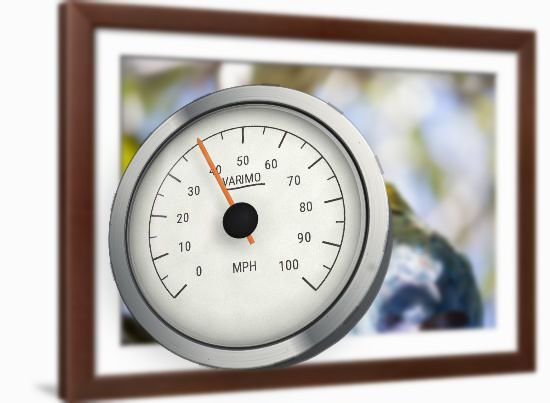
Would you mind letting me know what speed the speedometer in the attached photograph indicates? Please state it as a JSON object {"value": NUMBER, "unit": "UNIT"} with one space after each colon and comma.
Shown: {"value": 40, "unit": "mph"}
